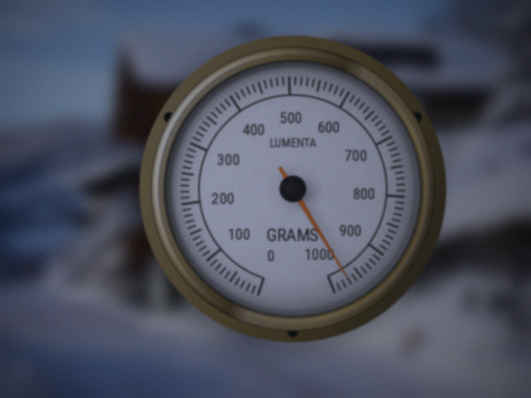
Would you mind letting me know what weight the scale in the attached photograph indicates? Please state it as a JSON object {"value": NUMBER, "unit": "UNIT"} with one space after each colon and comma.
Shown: {"value": 970, "unit": "g"}
